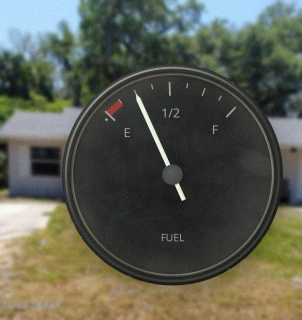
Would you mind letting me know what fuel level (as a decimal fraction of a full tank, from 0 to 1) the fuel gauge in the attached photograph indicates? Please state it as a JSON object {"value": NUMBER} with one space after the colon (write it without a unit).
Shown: {"value": 0.25}
